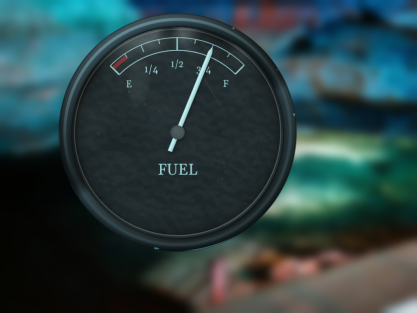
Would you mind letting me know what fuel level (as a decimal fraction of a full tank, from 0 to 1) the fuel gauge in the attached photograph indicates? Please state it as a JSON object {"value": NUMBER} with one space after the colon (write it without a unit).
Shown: {"value": 0.75}
